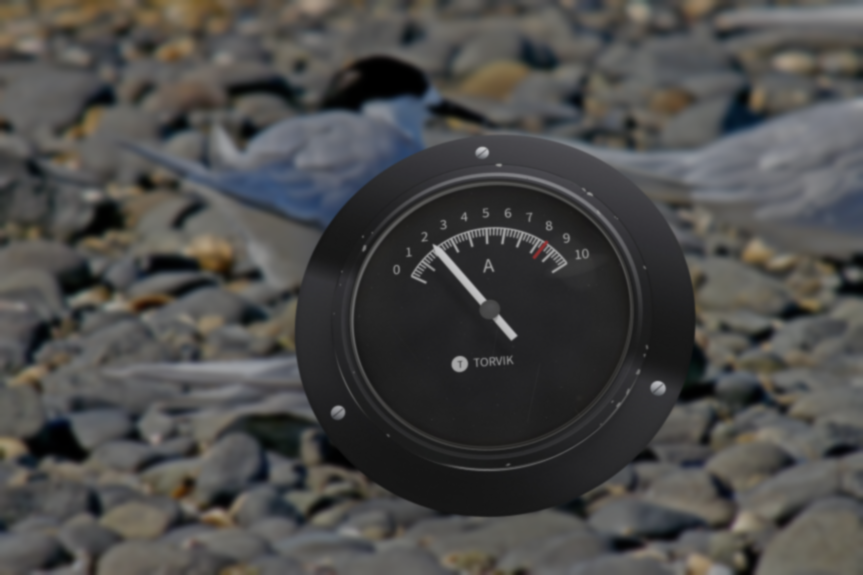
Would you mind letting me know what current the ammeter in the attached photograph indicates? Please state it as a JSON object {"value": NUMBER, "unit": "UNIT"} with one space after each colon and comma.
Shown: {"value": 2, "unit": "A"}
